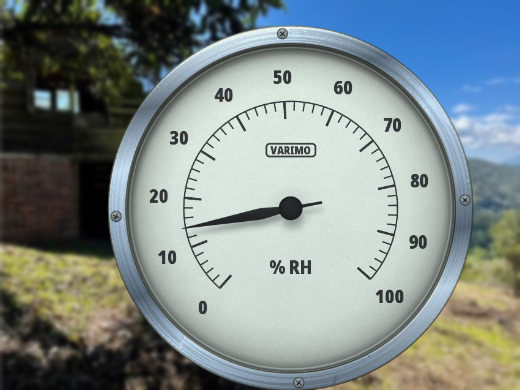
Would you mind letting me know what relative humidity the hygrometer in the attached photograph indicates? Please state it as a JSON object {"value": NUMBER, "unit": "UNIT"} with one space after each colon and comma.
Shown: {"value": 14, "unit": "%"}
